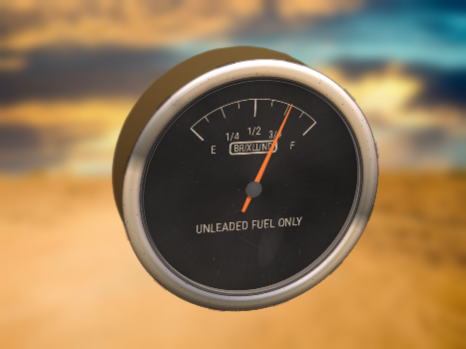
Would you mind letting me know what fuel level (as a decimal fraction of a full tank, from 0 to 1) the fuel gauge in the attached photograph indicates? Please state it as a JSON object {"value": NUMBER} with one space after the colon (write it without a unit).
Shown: {"value": 0.75}
